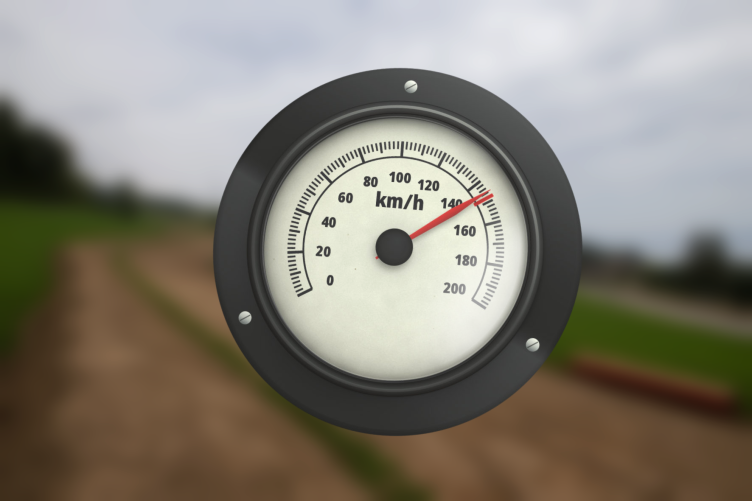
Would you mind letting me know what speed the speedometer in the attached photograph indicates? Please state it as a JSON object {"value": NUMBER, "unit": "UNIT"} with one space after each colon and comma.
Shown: {"value": 146, "unit": "km/h"}
